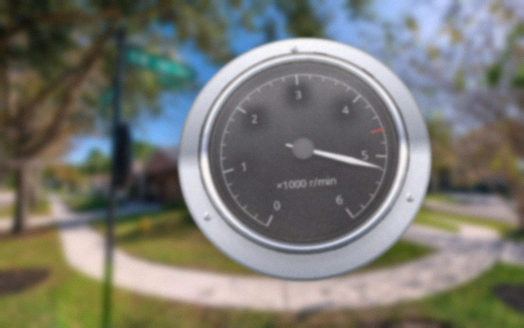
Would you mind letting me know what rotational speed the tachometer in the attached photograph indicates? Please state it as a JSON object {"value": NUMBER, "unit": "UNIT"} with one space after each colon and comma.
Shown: {"value": 5200, "unit": "rpm"}
